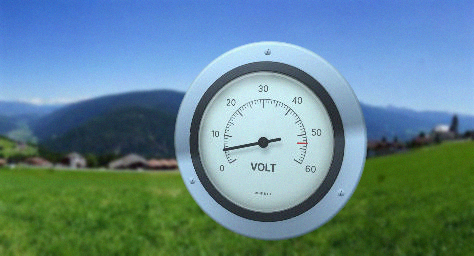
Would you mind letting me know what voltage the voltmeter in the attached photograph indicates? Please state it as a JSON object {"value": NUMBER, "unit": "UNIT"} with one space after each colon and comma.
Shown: {"value": 5, "unit": "V"}
